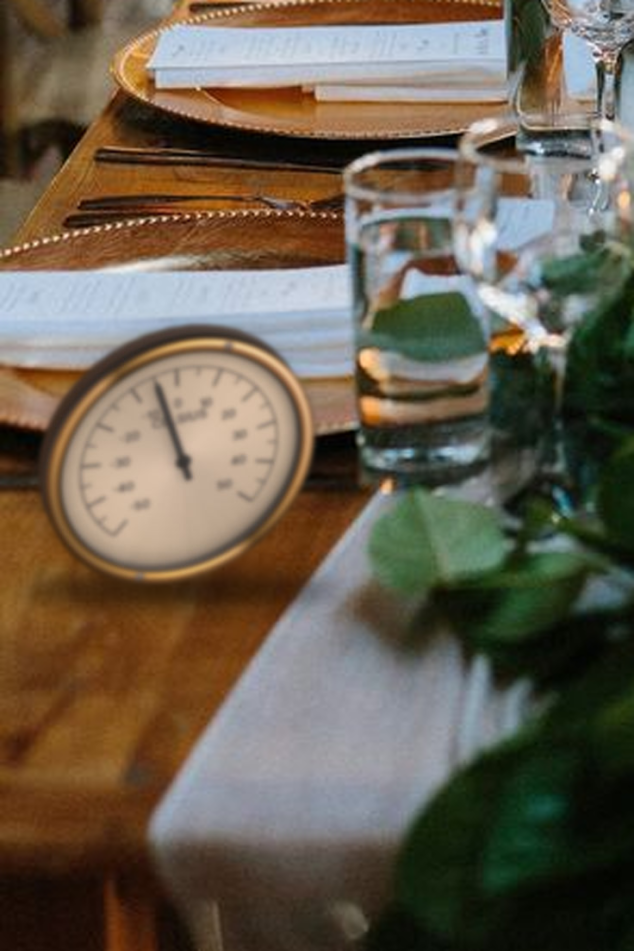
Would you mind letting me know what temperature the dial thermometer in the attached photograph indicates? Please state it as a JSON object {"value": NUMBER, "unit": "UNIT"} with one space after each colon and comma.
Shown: {"value": -5, "unit": "°C"}
